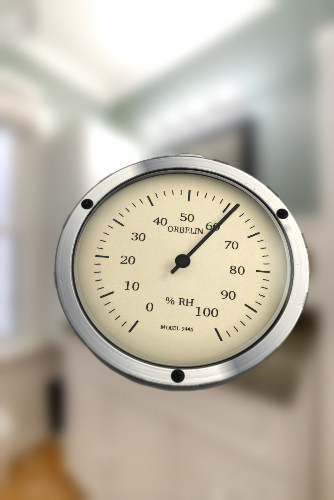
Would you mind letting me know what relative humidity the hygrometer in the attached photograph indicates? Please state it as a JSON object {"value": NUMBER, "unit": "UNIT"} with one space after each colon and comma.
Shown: {"value": 62, "unit": "%"}
